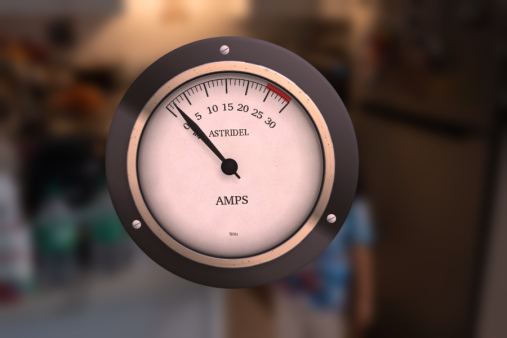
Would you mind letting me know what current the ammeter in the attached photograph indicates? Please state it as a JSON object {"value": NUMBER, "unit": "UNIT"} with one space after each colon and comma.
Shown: {"value": 2, "unit": "A"}
